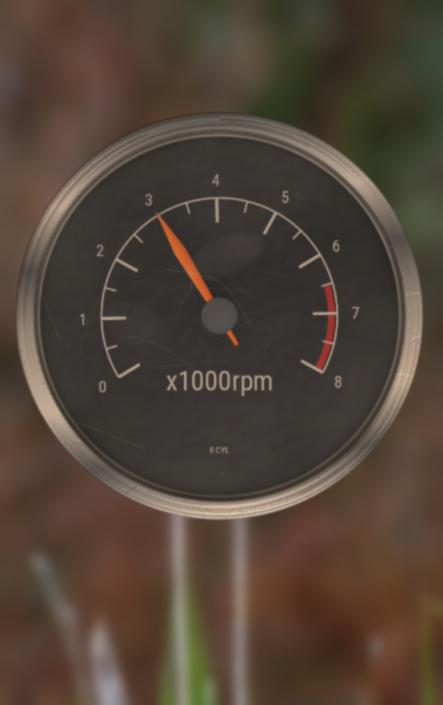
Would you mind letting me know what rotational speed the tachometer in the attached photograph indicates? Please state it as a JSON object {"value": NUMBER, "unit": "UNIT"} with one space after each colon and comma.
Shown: {"value": 3000, "unit": "rpm"}
